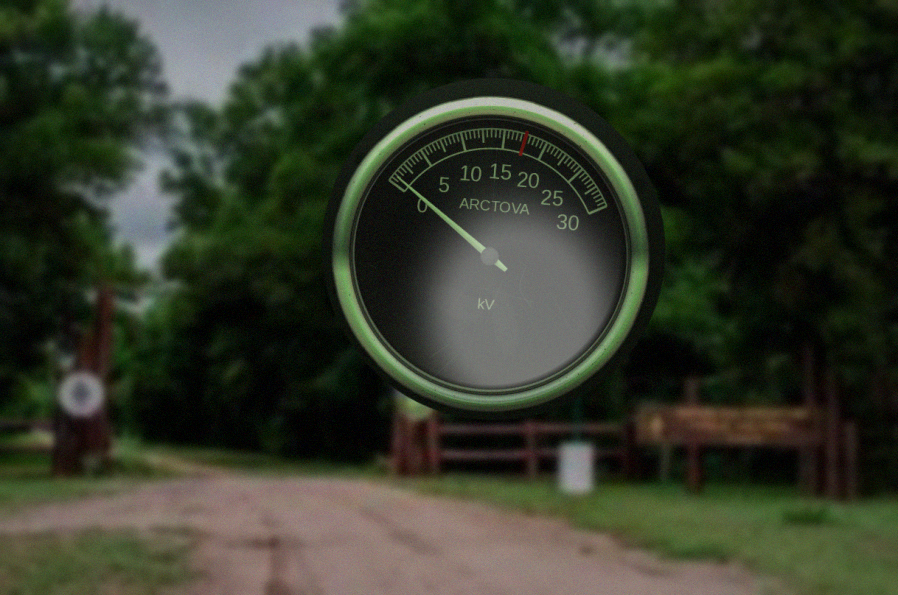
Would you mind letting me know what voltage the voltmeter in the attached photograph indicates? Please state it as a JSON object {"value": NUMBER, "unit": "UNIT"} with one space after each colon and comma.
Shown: {"value": 1, "unit": "kV"}
